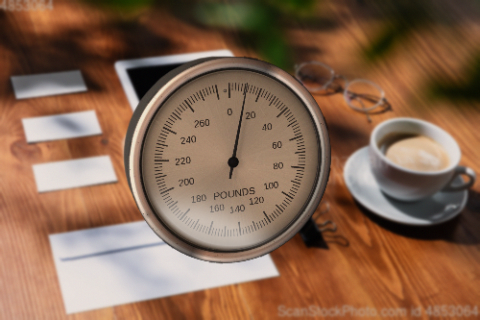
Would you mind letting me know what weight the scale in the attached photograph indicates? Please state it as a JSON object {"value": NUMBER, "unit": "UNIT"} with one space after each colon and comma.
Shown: {"value": 10, "unit": "lb"}
